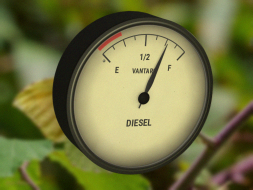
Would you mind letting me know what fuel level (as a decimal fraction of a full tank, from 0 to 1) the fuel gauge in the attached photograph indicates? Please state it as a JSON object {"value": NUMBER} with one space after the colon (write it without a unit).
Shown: {"value": 0.75}
